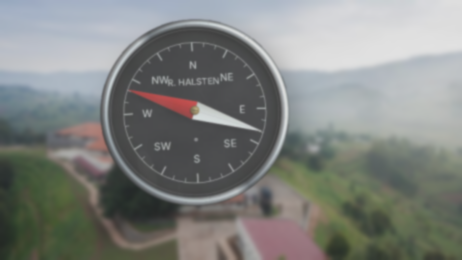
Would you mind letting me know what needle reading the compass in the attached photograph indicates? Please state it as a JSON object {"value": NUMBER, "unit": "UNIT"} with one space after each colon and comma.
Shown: {"value": 290, "unit": "°"}
